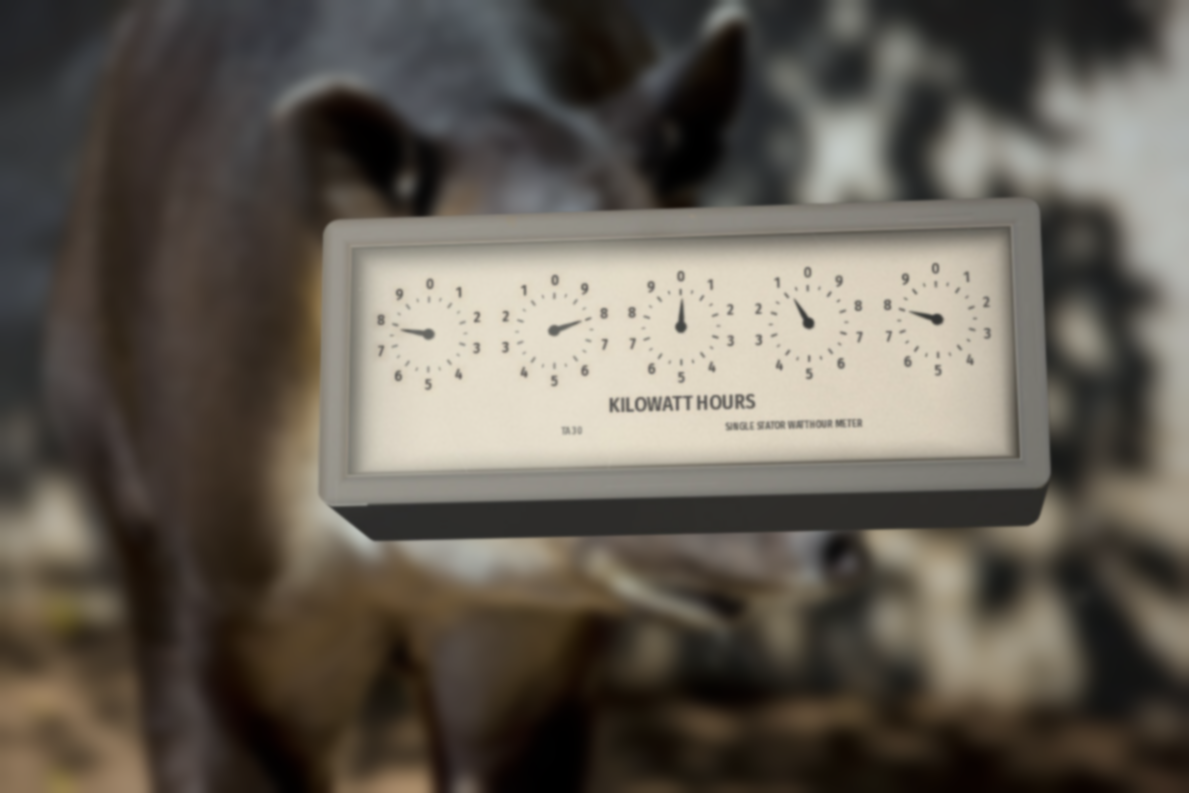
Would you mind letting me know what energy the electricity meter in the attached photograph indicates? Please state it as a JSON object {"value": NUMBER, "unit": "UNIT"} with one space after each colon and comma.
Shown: {"value": 78008, "unit": "kWh"}
